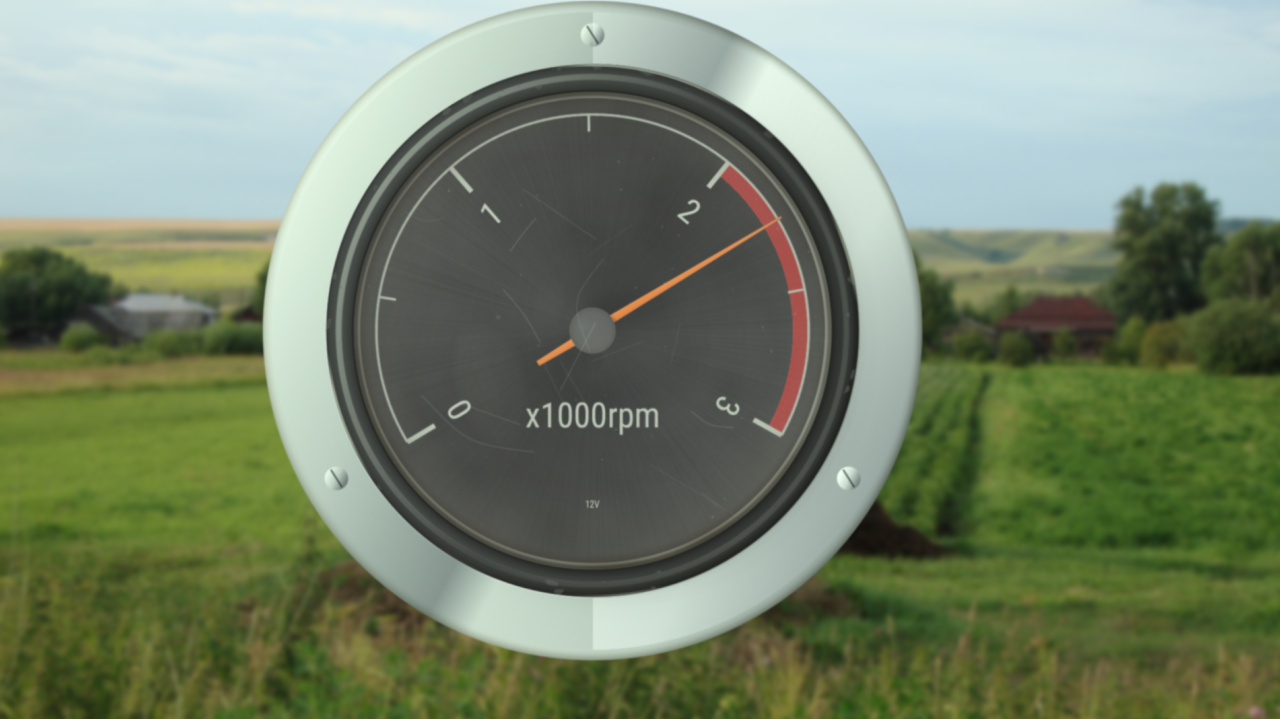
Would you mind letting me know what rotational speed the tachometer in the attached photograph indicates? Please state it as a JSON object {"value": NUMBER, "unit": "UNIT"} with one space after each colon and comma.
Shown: {"value": 2250, "unit": "rpm"}
